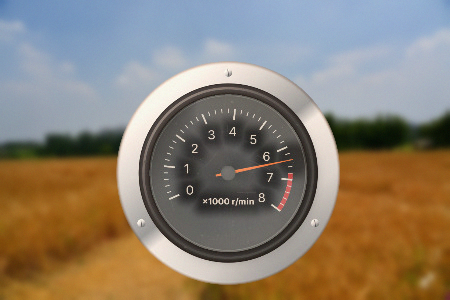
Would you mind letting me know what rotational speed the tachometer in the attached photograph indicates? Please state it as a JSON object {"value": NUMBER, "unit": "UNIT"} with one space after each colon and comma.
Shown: {"value": 6400, "unit": "rpm"}
